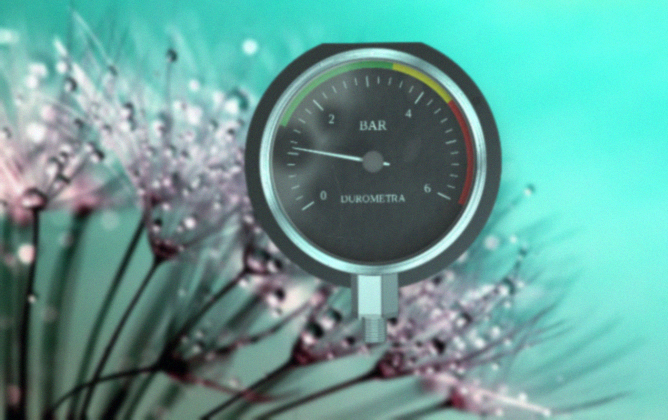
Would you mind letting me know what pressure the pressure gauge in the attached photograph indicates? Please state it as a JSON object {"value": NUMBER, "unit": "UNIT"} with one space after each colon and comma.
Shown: {"value": 1.1, "unit": "bar"}
